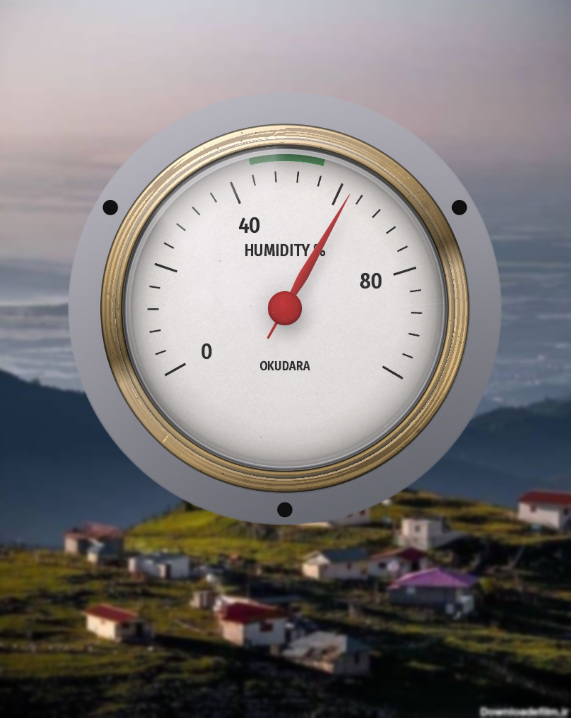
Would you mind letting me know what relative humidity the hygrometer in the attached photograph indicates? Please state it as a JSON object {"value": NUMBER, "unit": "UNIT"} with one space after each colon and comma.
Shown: {"value": 62, "unit": "%"}
